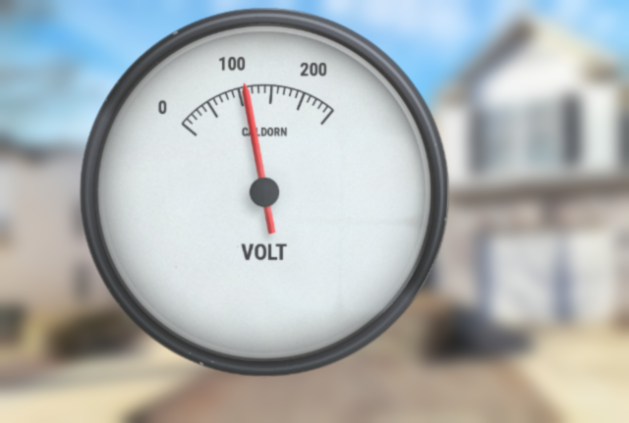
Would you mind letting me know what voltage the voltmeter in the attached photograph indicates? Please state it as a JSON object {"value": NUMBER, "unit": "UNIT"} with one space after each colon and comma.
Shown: {"value": 110, "unit": "V"}
